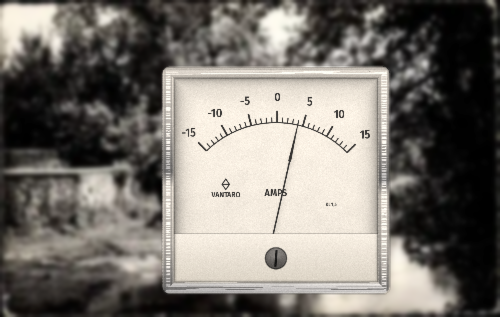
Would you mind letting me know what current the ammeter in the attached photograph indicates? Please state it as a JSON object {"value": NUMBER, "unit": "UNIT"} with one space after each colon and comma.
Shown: {"value": 4, "unit": "A"}
